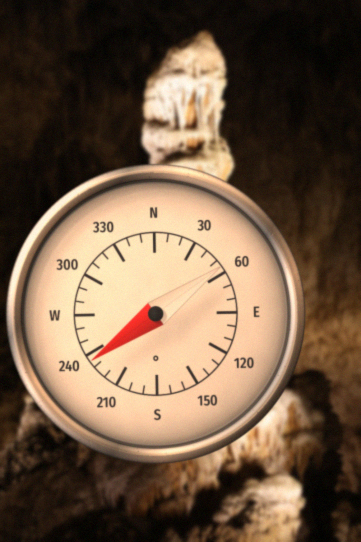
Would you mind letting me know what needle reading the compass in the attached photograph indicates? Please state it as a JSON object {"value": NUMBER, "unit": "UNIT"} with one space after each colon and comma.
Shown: {"value": 235, "unit": "°"}
